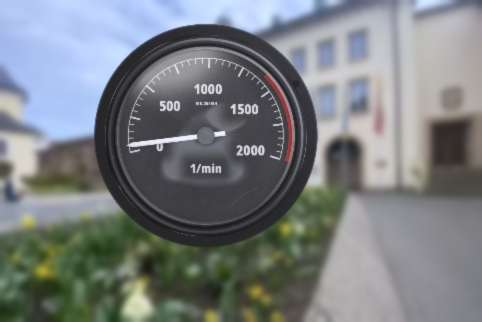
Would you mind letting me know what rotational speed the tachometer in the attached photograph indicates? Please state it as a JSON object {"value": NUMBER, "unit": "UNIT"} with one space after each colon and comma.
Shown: {"value": 50, "unit": "rpm"}
